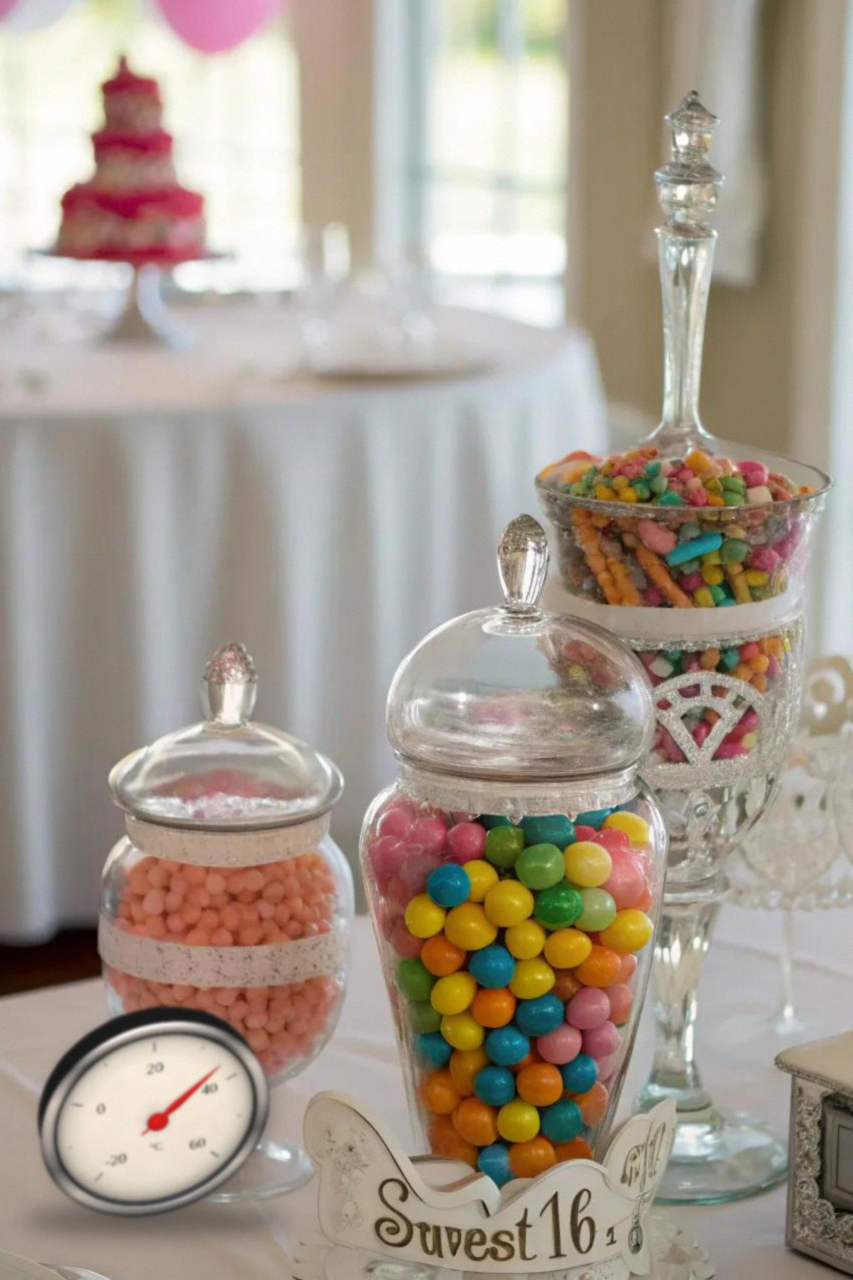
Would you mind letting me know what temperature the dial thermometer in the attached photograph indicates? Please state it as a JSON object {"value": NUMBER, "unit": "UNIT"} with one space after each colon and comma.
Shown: {"value": 35, "unit": "°C"}
